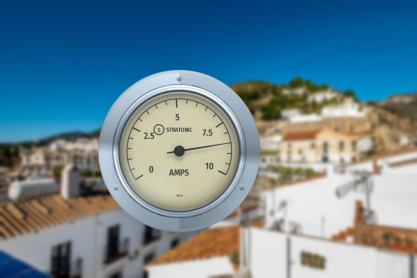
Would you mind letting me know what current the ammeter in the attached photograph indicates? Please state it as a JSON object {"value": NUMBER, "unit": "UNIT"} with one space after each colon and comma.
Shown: {"value": 8.5, "unit": "A"}
